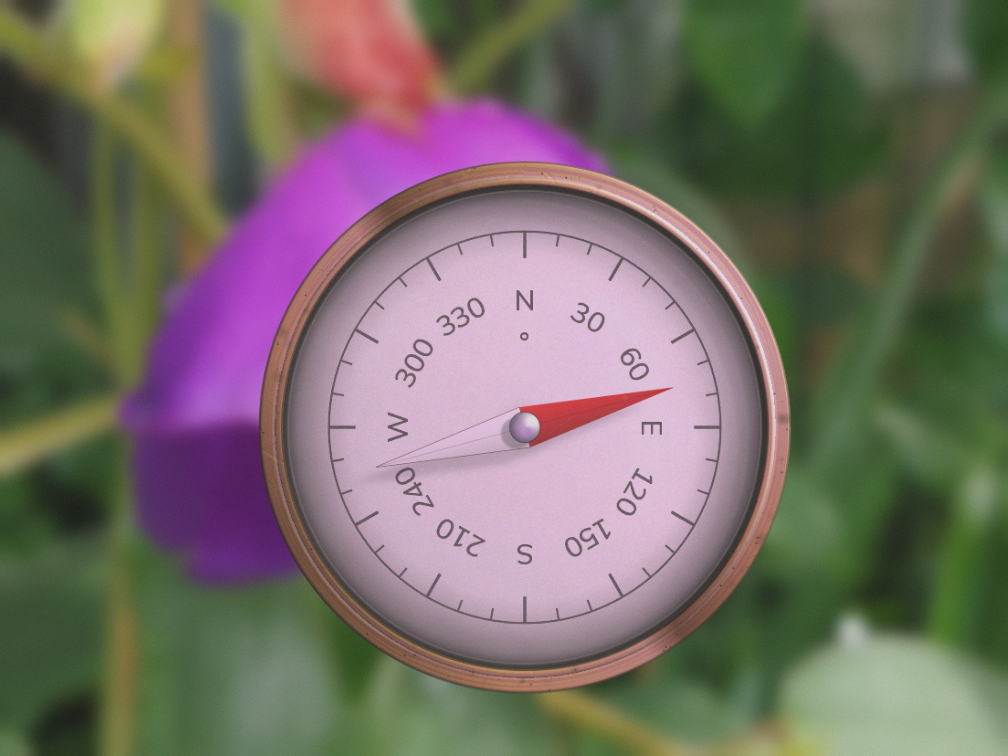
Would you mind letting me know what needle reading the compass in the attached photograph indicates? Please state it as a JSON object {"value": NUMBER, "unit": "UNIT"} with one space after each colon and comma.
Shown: {"value": 75, "unit": "°"}
